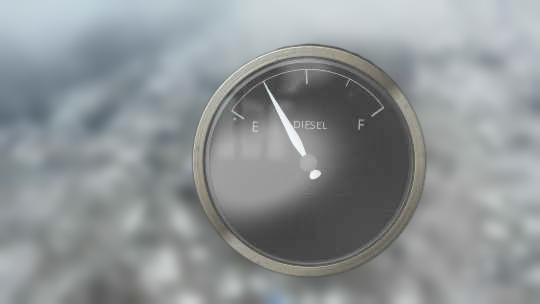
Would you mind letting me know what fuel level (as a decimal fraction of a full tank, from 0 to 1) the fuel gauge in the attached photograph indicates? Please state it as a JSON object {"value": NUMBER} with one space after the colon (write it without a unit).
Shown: {"value": 0.25}
